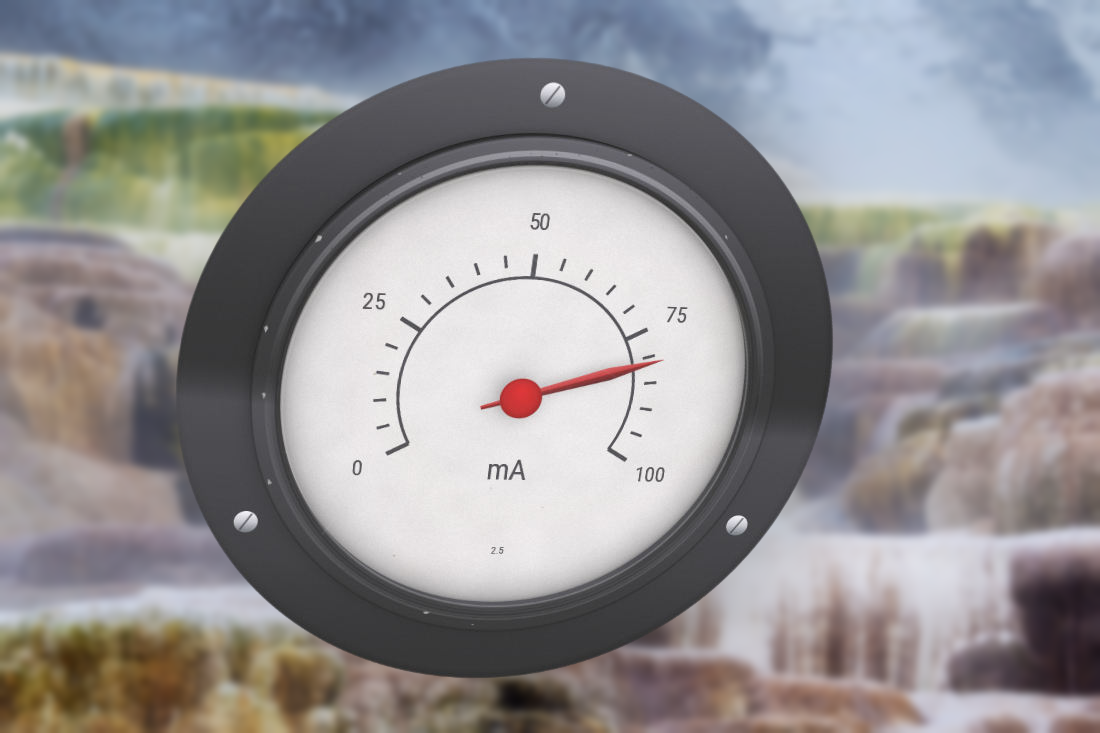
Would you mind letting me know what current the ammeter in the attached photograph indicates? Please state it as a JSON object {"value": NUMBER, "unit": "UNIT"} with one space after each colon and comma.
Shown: {"value": 80, "unit": "mA"}
